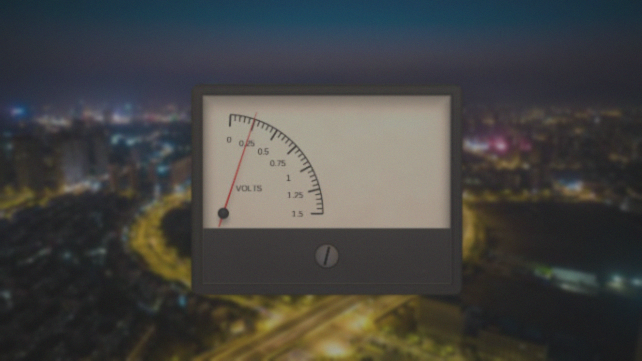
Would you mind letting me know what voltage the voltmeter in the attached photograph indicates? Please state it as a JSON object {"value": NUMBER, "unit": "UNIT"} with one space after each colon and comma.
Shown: {"value": 0.25, "unit": "V"}
